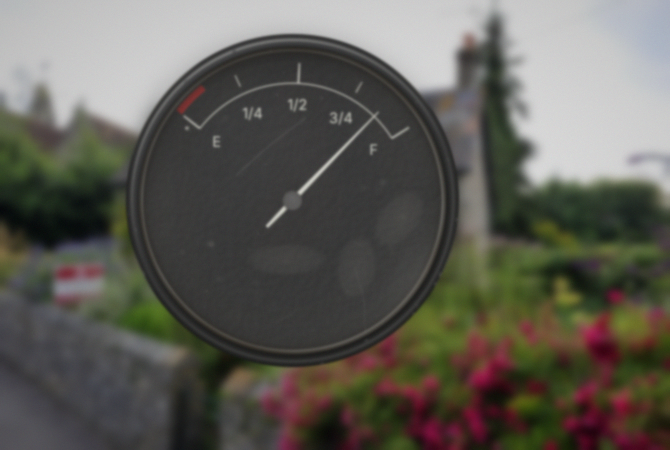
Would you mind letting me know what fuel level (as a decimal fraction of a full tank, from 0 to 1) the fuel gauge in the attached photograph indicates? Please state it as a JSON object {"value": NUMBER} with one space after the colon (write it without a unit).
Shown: {"value": 0.875}
